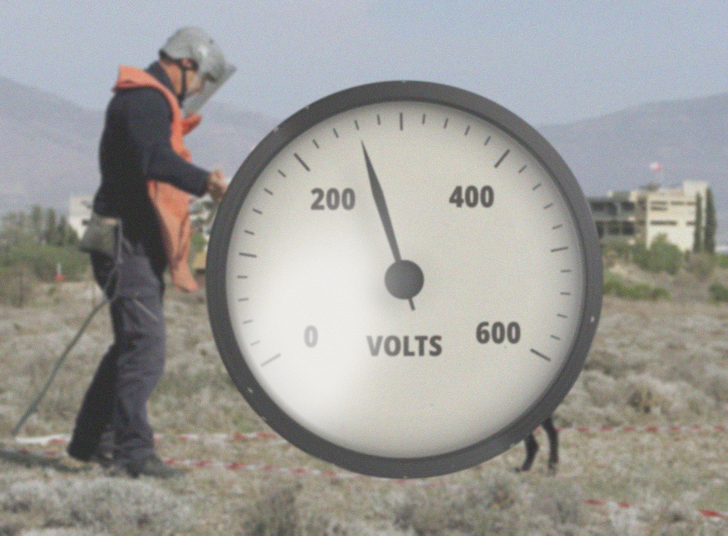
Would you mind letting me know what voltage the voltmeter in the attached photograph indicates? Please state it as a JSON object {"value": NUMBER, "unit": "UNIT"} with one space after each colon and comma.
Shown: {"value": 260, "unit": "V"}
